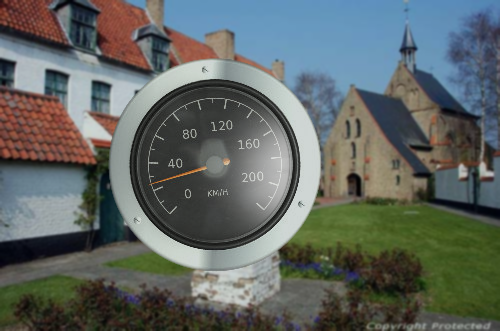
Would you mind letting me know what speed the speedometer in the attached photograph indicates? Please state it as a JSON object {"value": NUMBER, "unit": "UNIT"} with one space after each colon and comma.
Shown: {"value": 25, "unit": "km/h"}
